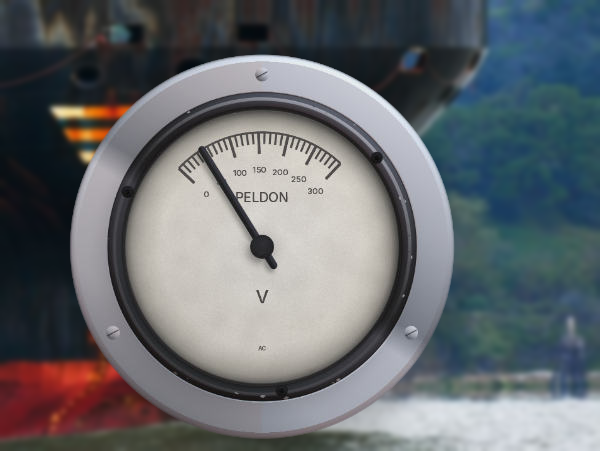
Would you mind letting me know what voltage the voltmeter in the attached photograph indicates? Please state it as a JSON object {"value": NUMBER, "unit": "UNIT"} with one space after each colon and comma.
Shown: {"value": 50, "unit": "V"}
